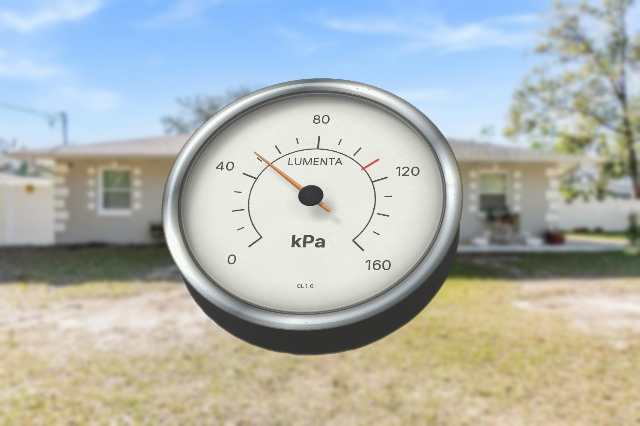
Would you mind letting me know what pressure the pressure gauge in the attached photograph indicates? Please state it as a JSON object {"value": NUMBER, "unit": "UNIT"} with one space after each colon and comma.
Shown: {"value": 50, "unit": "kPa"}
